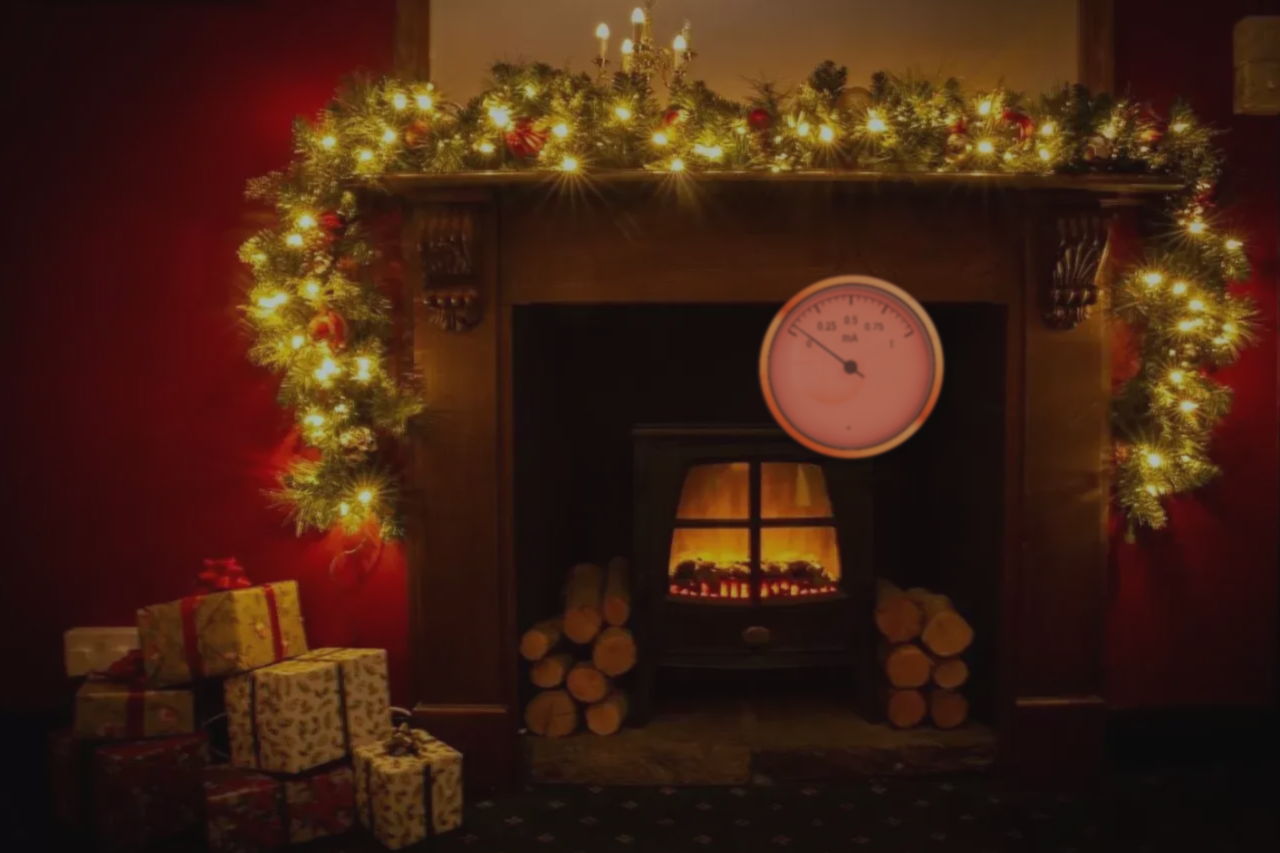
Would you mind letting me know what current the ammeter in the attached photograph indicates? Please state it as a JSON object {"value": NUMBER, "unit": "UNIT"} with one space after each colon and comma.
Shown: {"value": 0.05, "unit": "mA"}
